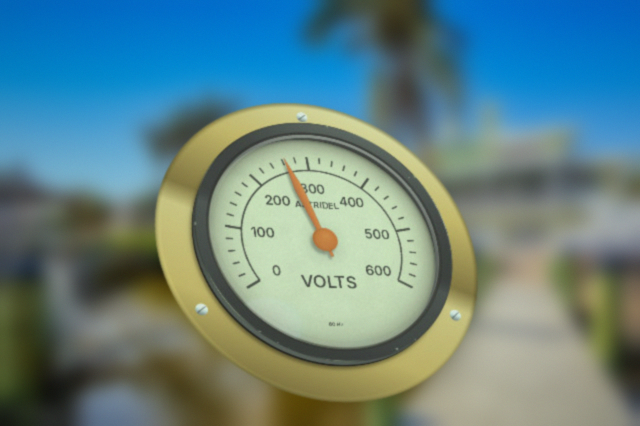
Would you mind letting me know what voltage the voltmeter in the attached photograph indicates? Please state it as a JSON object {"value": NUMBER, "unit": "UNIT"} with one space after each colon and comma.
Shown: {"value": 260, "unit": "V"}
